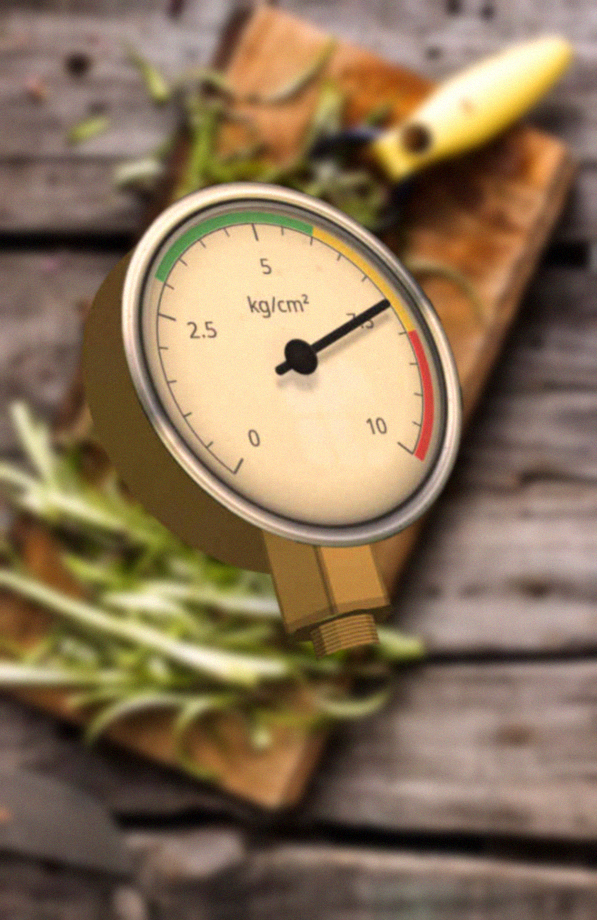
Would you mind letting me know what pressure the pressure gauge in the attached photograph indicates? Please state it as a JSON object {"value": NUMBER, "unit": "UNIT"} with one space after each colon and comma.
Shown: {"value": 7.5, "unit": "kg/cm²"}
